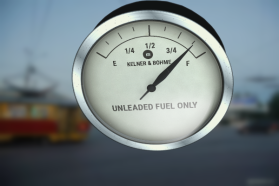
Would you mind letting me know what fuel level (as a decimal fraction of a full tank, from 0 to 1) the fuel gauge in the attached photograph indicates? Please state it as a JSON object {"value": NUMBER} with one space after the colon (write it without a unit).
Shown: {"value": 0.875}
